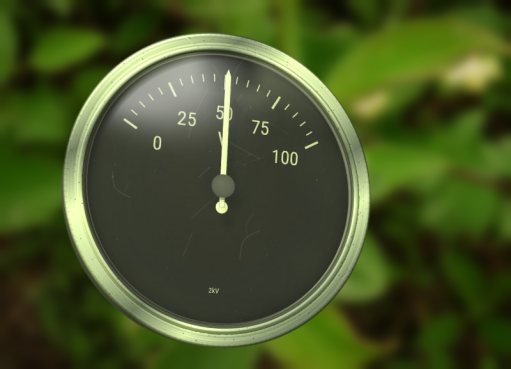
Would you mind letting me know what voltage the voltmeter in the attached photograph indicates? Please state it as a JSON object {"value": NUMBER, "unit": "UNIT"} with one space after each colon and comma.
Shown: {"value": 50, "unit": "V"}
